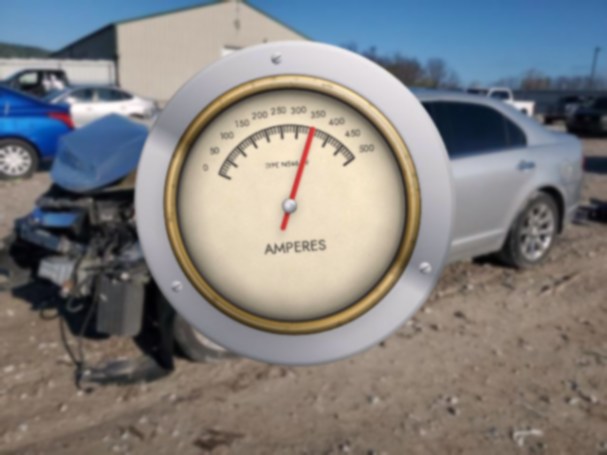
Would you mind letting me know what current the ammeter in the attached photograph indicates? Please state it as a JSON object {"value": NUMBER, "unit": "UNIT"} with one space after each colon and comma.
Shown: {"value": 350, "unit": "A"}
